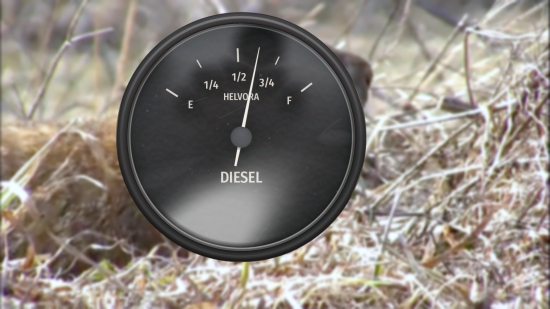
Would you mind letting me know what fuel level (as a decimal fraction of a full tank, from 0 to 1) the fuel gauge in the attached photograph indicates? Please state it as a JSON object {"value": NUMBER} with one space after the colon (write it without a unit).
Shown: {"value": 0.625}
